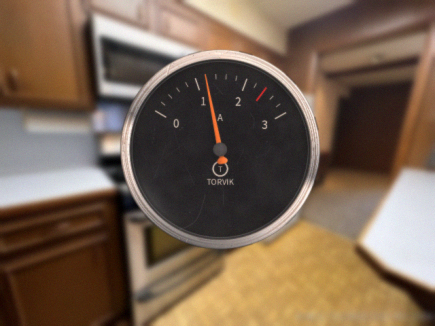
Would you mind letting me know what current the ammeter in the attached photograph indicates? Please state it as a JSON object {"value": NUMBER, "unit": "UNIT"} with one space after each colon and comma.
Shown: {"value": 1.2, "unit": "A"}
